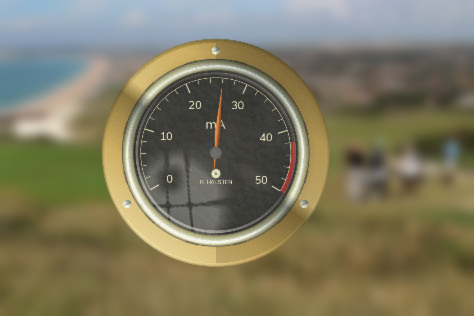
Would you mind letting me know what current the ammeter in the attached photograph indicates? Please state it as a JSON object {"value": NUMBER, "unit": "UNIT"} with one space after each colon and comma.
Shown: {"value": 26, "unit": "mA"}
